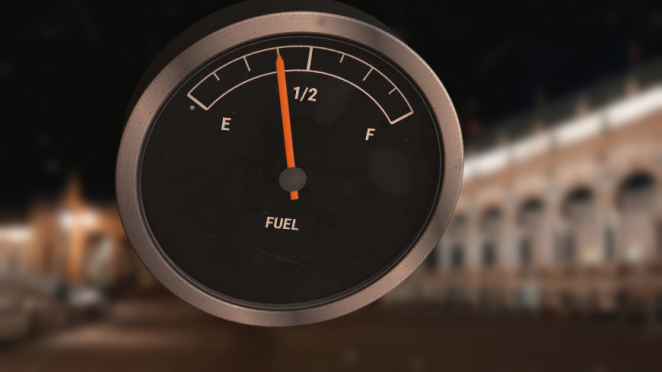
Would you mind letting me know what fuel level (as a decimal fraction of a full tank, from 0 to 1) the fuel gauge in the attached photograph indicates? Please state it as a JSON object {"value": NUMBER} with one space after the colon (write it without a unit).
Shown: {"value": 0.375}
